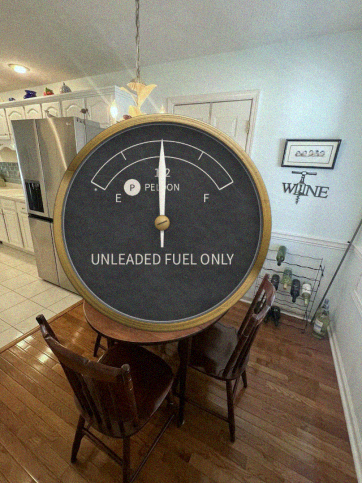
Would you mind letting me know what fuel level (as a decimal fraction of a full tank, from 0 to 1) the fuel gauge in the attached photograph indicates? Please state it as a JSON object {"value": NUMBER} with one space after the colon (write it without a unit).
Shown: {"value": 0.5}
